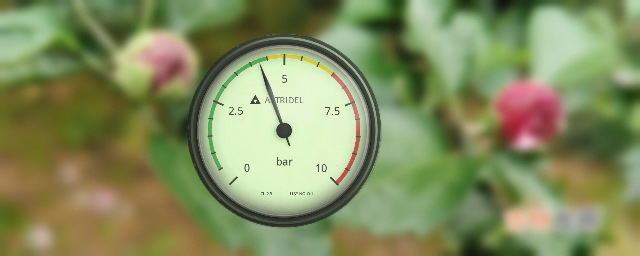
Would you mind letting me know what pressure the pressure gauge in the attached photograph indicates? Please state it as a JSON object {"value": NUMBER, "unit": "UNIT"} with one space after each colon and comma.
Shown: {"value": 4.25, "unit": "bar"}
